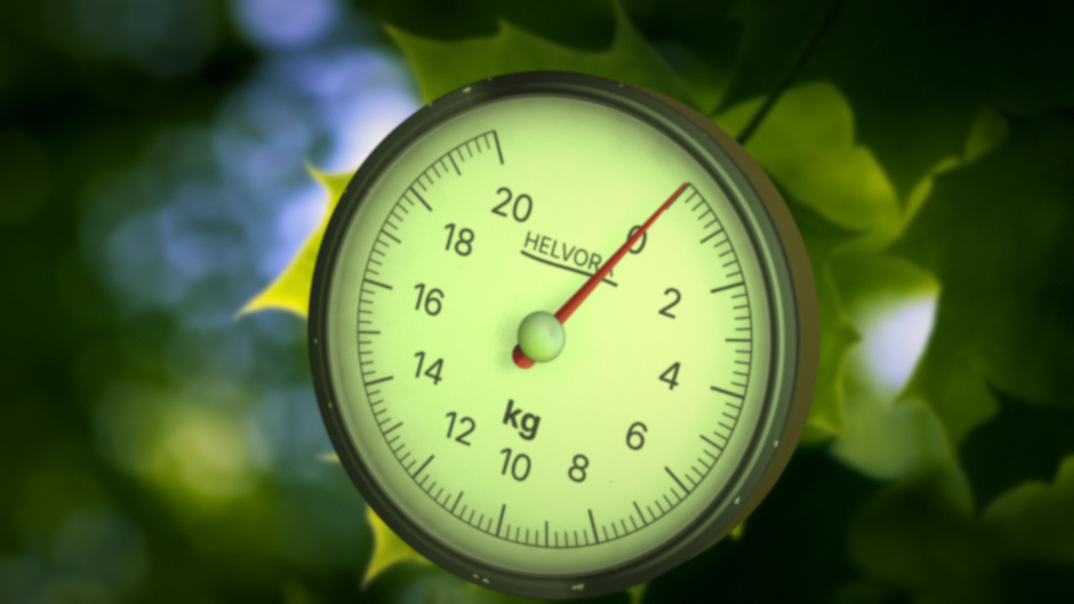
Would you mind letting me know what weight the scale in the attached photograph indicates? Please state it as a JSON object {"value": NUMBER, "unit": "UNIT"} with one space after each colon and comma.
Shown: {"value": 0, "unit": "kg"}
